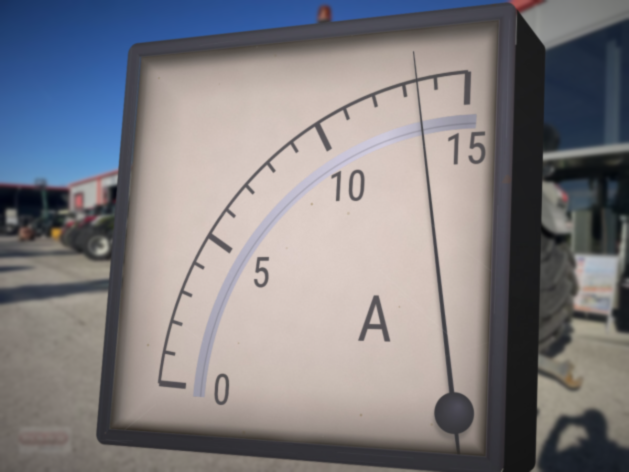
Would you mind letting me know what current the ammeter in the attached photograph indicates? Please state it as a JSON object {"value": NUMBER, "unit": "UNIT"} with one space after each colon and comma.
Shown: {"value": 13.5, "unit": "A"}
